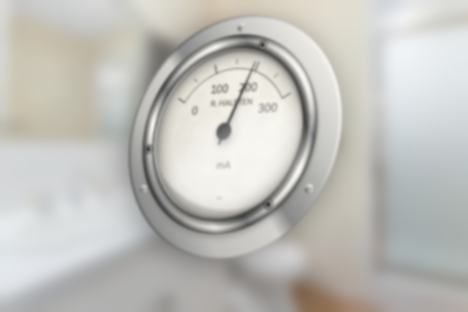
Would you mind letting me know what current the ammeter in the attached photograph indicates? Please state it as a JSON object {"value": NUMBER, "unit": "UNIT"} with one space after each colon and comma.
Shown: {"value": 200, "unit": "mA"}
